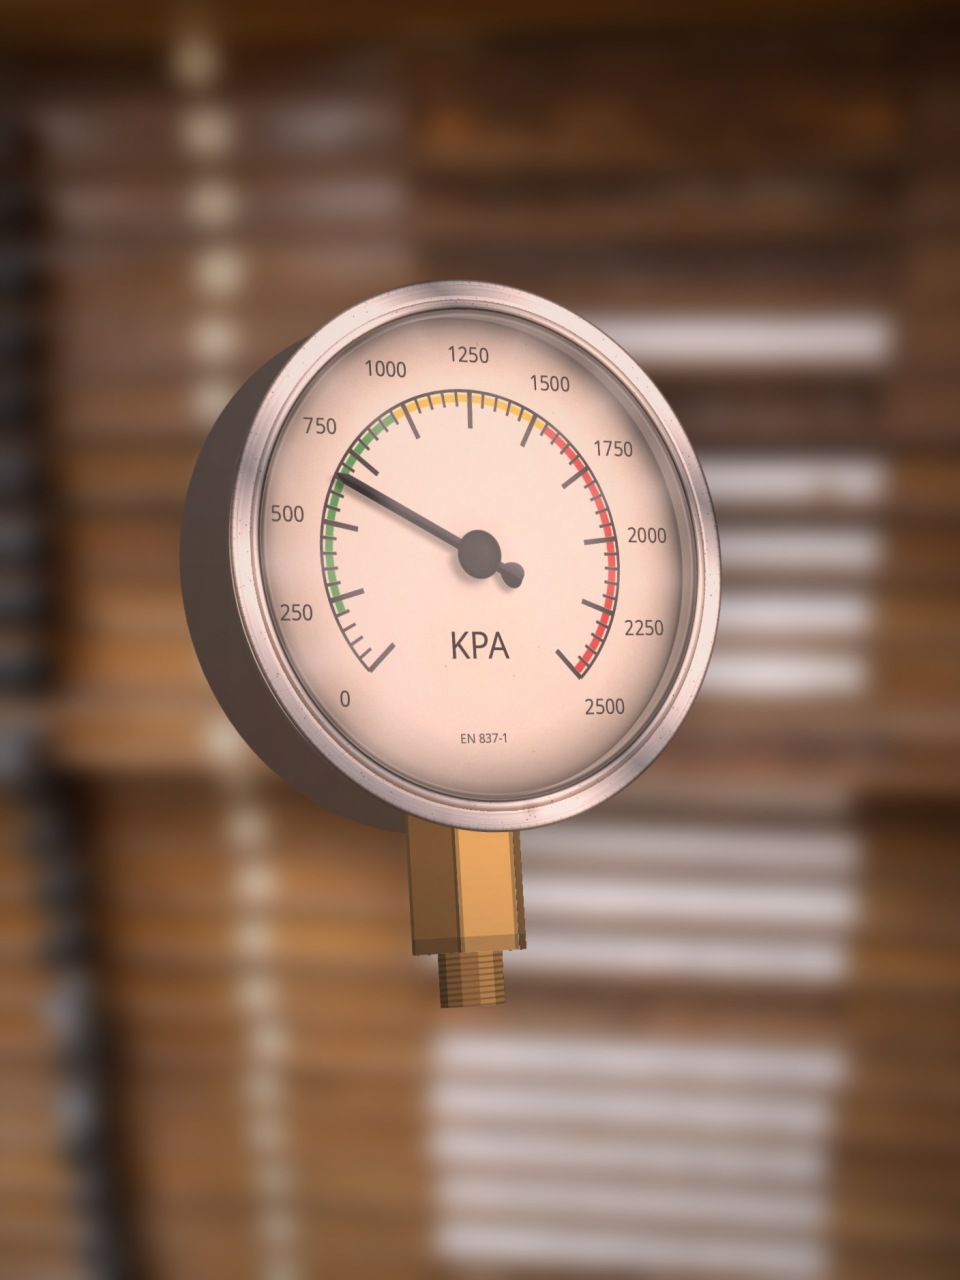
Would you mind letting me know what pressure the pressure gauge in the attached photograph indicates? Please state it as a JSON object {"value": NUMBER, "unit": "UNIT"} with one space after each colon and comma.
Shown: {"value": 650, "unit": "kPa"}
